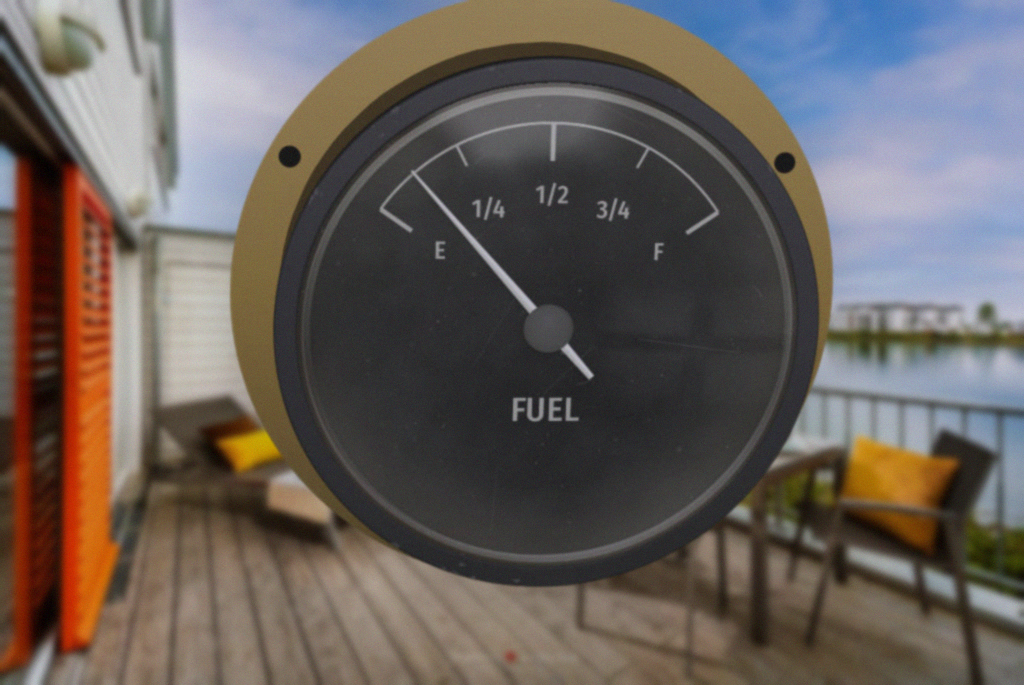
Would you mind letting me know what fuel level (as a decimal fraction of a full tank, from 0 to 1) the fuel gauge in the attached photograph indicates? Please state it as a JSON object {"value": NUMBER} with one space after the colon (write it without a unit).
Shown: {"value": 0.125}
